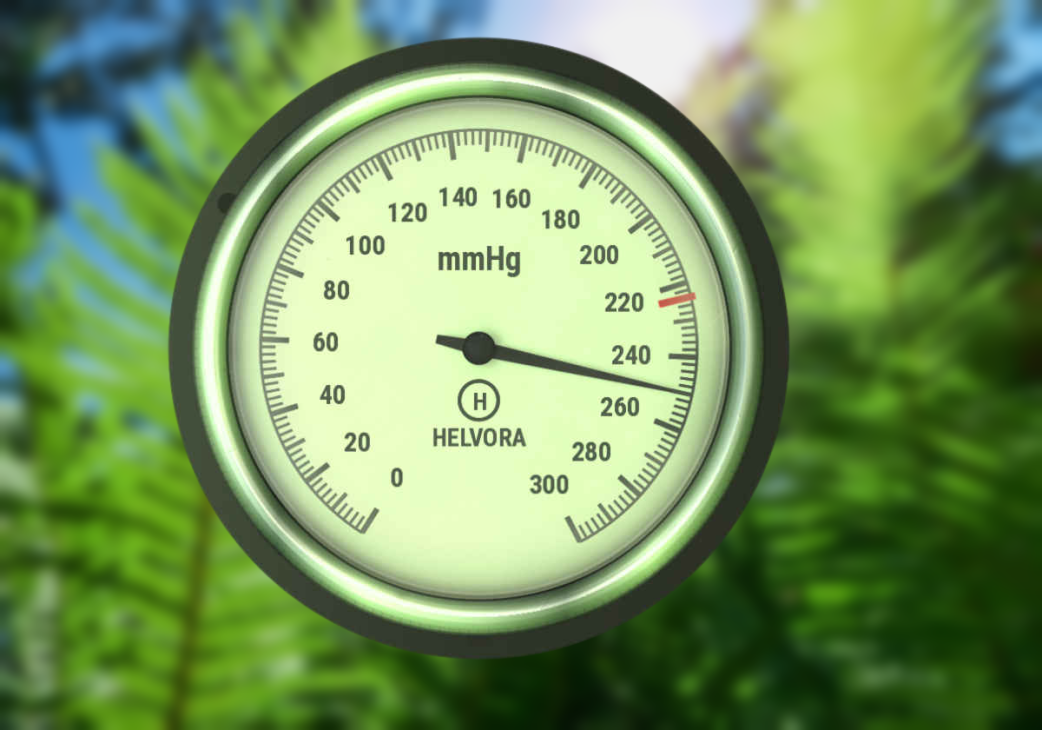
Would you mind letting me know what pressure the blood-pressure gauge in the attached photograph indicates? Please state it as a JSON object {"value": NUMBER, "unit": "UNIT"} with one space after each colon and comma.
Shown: {"value": 250, "unit": "mmHg"}
